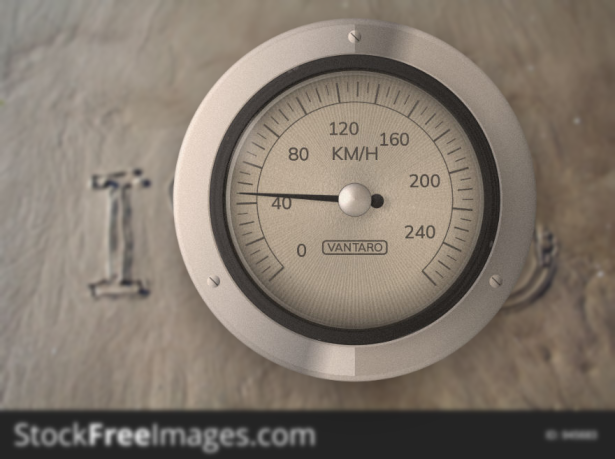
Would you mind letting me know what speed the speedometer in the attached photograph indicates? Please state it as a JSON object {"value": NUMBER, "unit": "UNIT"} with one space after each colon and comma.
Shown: {"value": 45, "unit": "km/h"}
